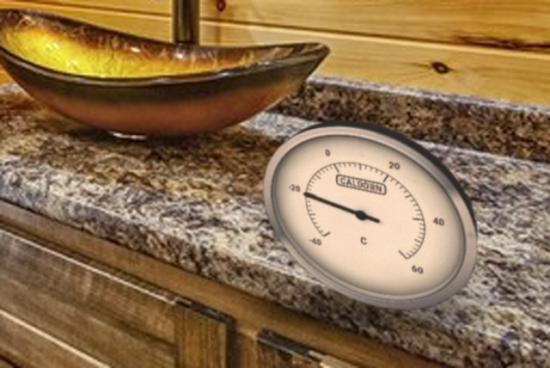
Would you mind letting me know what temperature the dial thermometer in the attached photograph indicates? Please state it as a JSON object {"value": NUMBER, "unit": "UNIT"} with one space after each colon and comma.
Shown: {"value": -20, "unit": "°C"}
